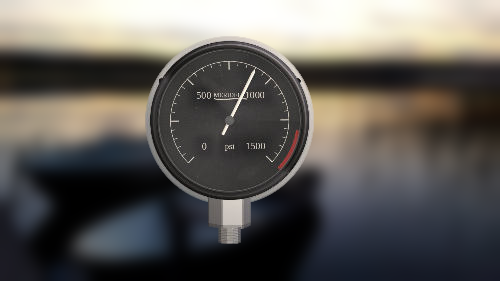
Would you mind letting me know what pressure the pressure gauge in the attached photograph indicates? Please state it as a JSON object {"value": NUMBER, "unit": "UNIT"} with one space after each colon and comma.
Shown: {"value": 900, "unit": "psi"}
